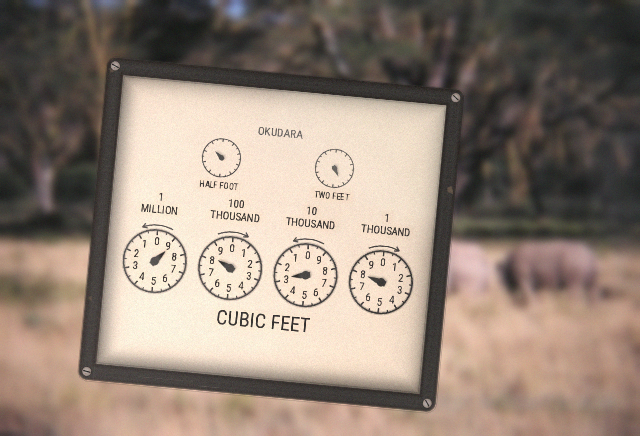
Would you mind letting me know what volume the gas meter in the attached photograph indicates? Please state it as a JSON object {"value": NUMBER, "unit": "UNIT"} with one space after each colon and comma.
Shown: {"value": 882800, "unit": "ft³"}
